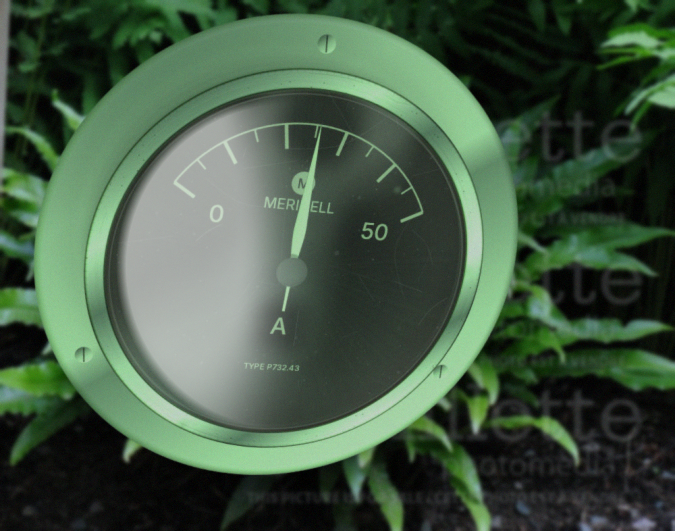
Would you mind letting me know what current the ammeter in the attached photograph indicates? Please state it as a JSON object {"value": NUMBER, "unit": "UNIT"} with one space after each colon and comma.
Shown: {"value": 25, "unit": "A"}
